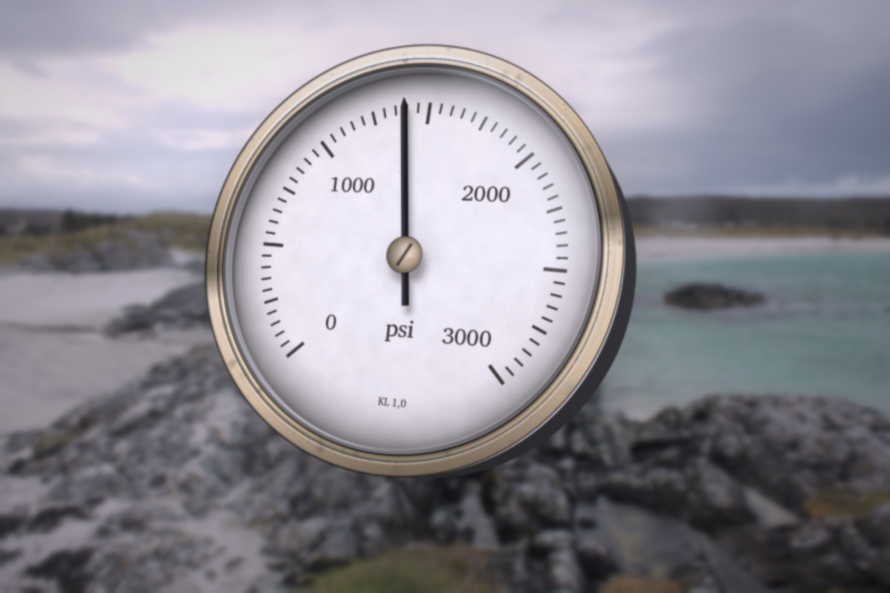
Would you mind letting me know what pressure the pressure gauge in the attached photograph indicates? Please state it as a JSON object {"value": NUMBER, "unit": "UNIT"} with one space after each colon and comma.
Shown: {"value": 1400, "unit": "psi"}
